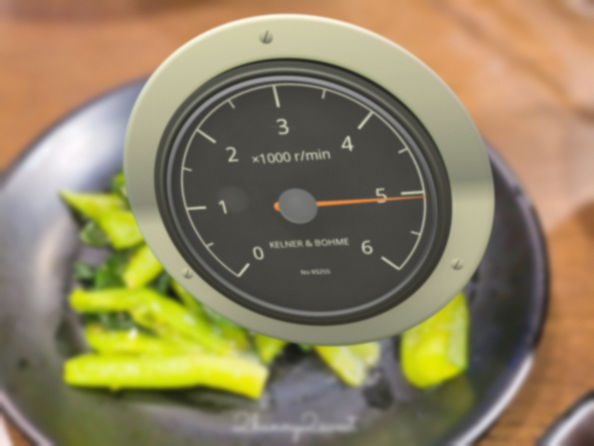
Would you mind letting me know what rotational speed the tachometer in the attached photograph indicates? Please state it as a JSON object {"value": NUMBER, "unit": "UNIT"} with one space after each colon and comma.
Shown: {"value": 5000, "unit": "rpm"}
